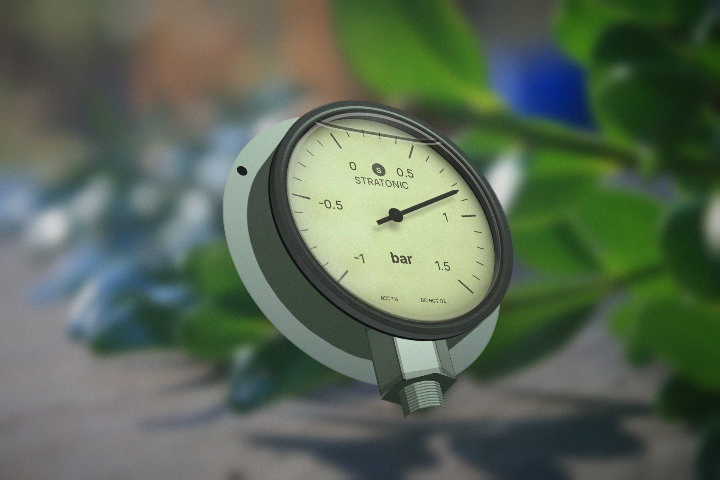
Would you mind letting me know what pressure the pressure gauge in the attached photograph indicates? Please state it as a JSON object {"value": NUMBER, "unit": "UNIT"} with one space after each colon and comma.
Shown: {"value": 0.85, "unit": "bar"}
